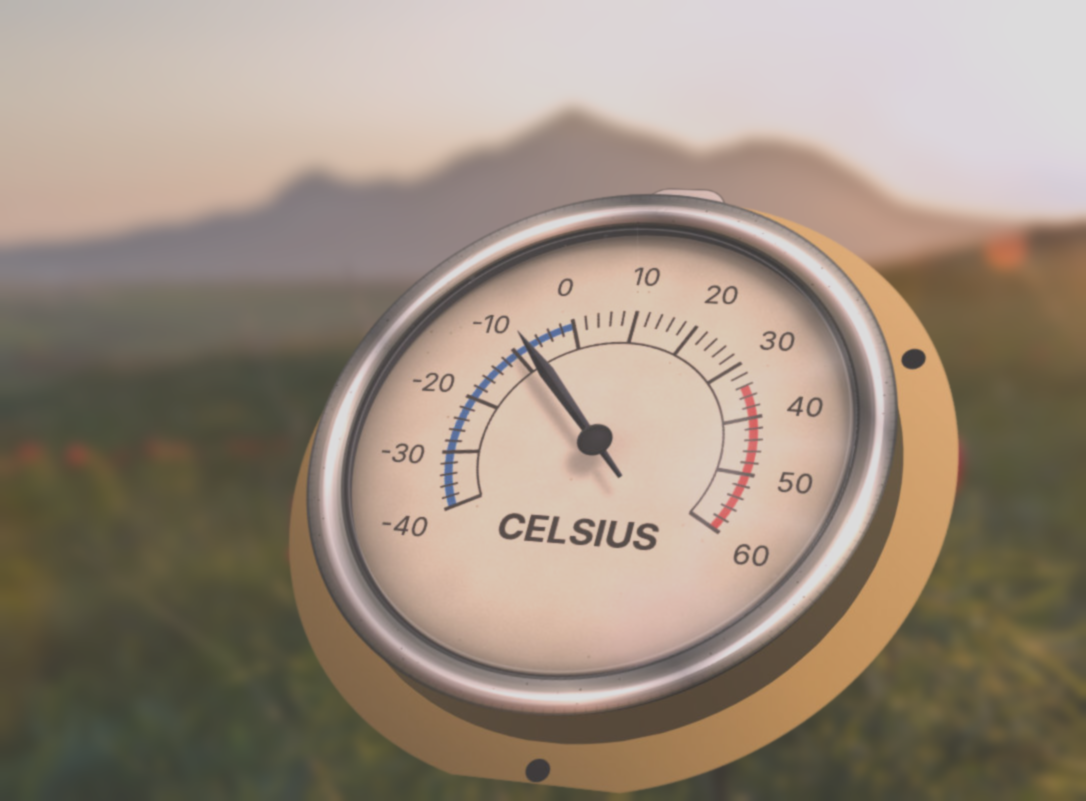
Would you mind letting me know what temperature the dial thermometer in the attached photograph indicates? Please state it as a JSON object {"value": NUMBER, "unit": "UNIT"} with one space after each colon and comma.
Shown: {"value": -8, "unit": "°C"}
